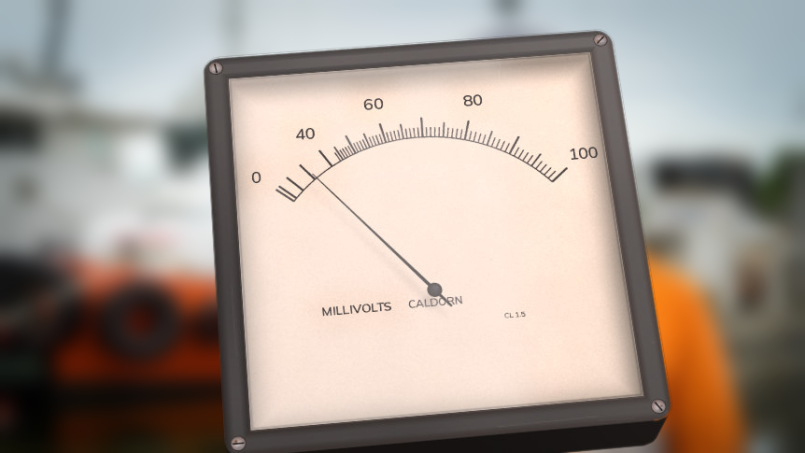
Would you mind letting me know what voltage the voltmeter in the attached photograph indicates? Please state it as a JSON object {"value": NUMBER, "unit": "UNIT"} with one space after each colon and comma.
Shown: {"value": 30, "unit": "mV"}
